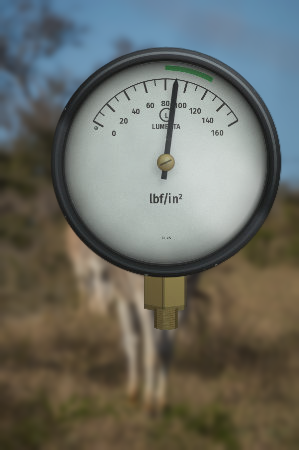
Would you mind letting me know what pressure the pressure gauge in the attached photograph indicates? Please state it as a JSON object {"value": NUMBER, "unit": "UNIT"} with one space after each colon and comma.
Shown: {"value": 90, "unit": "psi"}
